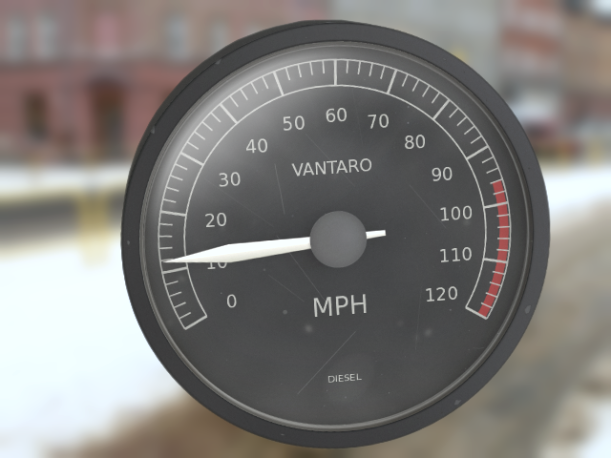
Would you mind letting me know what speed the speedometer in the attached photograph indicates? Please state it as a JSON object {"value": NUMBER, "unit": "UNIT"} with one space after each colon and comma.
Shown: {"value": 12, "unit": "mph"}
